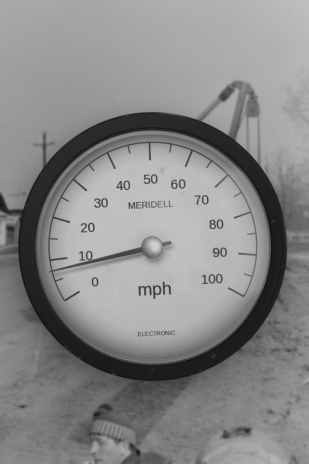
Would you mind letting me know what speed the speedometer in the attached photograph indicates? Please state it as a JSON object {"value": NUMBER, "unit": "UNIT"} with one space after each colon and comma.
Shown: {"value": 7.5, "unit": "mph"}
